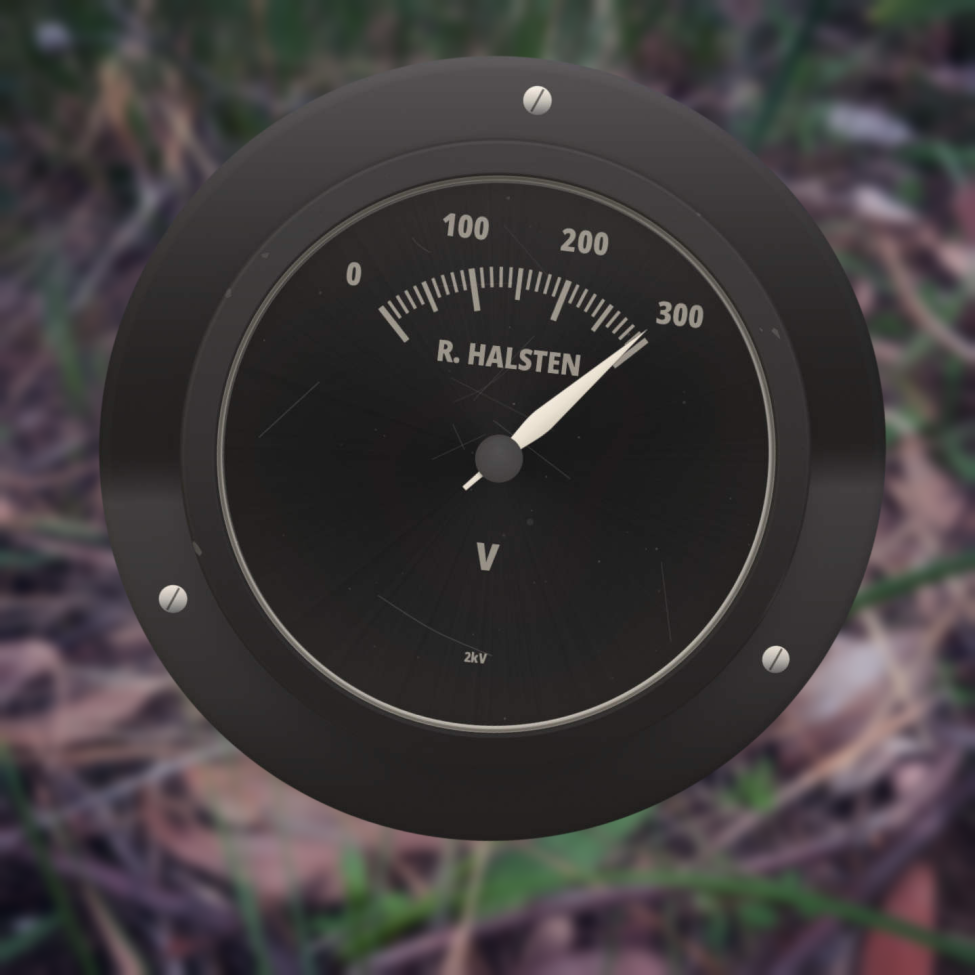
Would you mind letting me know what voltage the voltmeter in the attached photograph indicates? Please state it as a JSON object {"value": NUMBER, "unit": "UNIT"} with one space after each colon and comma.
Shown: {"value": 290, "unit": "V"}
